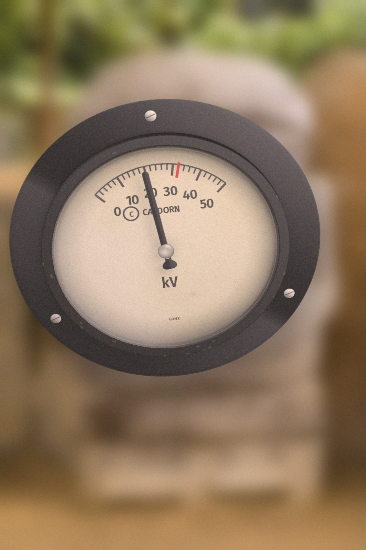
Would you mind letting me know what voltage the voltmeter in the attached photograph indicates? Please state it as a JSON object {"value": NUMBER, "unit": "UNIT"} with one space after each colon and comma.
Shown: {"value": 20, "unit": "kV"}
